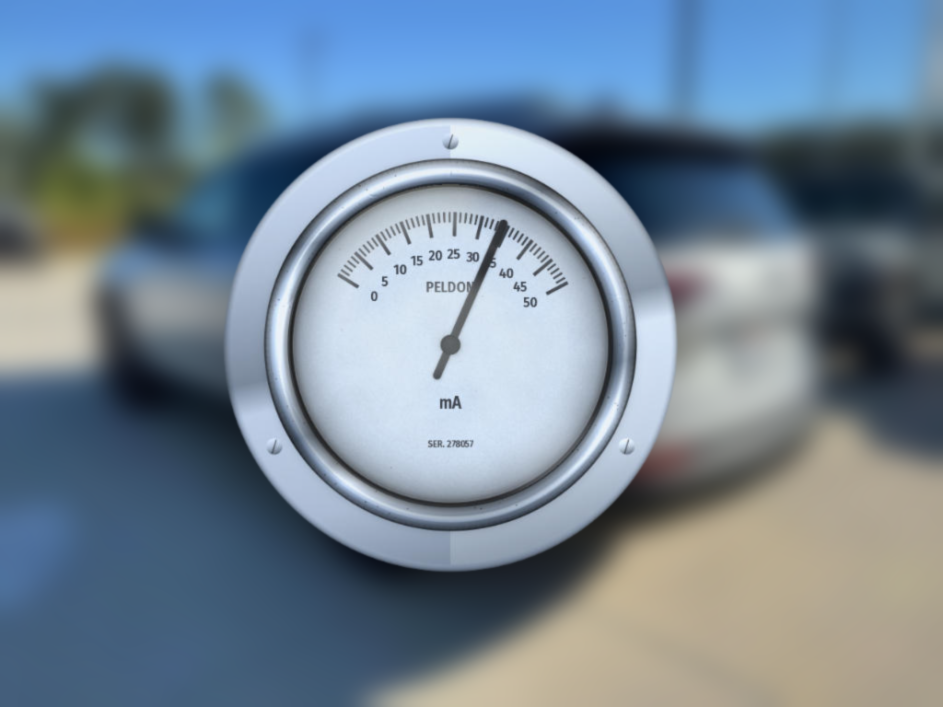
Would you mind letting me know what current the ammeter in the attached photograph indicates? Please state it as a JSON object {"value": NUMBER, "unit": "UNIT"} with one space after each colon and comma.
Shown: {"value": 34, "unit": "mA"}
